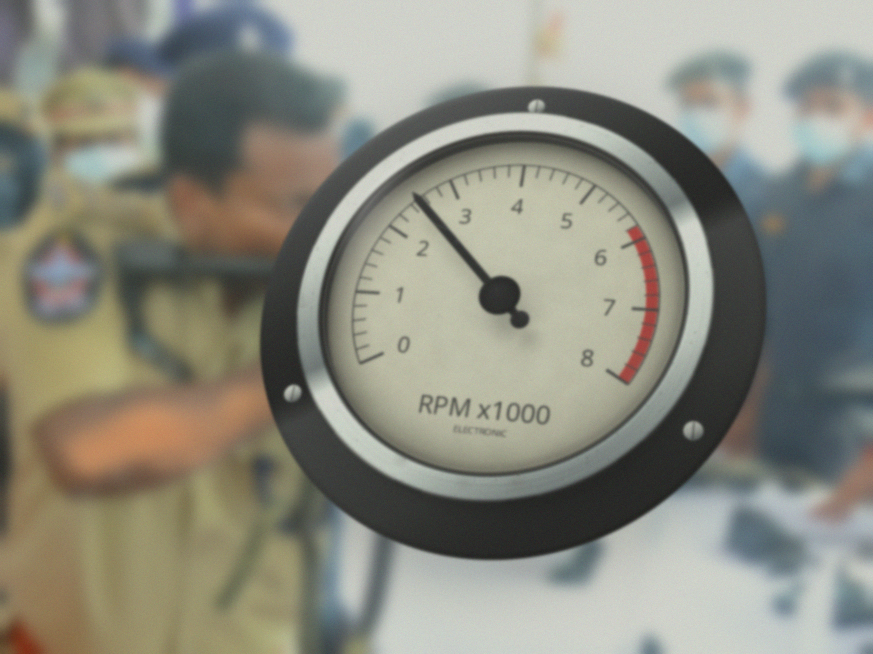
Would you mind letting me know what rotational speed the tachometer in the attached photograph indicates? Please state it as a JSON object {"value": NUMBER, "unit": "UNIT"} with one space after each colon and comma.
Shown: {"value": 2500, "unit": "rpm"}
